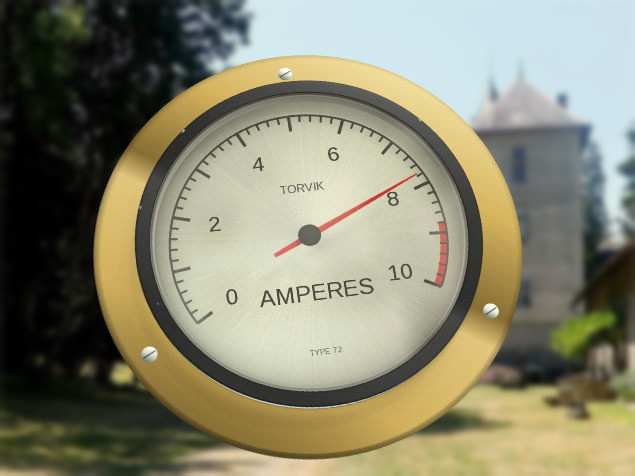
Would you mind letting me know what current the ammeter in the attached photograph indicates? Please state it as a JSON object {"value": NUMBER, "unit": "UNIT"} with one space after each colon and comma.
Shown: {"value": 7.8, "unit": "A"}
